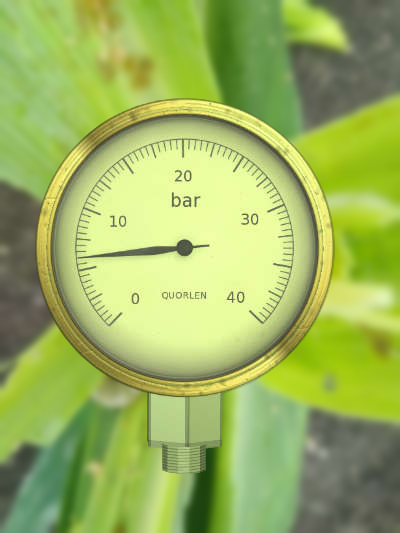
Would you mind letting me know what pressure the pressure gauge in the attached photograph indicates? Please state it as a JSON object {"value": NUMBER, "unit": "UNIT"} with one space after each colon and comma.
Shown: {"value": 6, "unit": "bar"}
